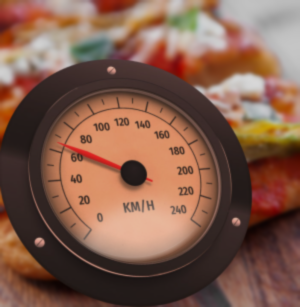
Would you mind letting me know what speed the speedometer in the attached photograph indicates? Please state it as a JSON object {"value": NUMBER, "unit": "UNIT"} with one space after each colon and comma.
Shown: {"value": 65, "unit": "km/h"}
